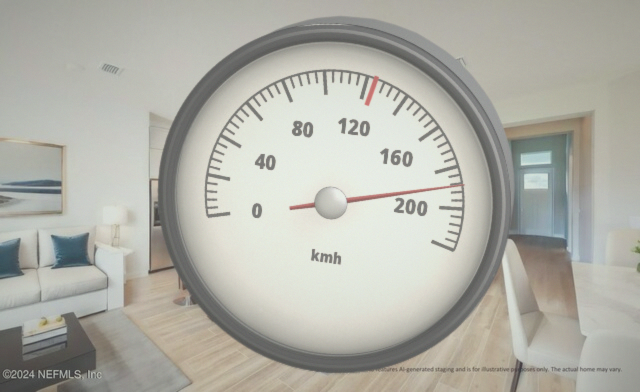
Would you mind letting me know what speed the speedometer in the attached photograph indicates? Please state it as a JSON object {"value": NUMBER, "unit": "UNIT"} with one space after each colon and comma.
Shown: {"value": 188, "unit": "km/h"}
